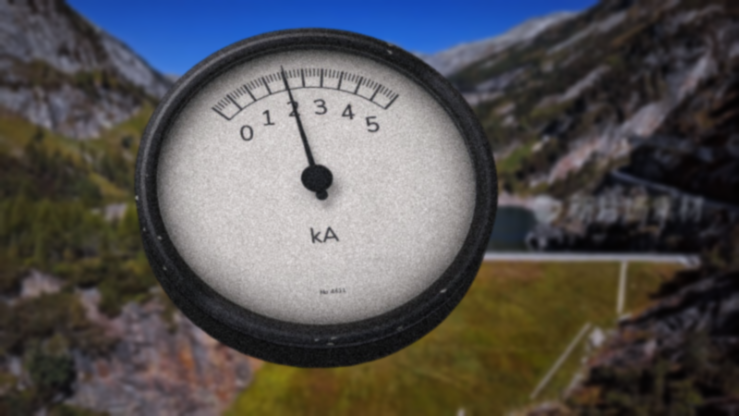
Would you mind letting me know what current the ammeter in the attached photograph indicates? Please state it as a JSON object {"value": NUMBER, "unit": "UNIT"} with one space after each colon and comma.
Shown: {"value": 2, "unit": "kA"}
